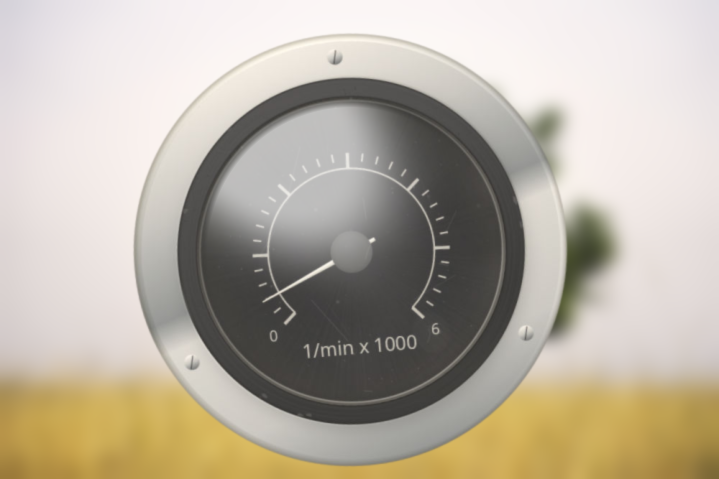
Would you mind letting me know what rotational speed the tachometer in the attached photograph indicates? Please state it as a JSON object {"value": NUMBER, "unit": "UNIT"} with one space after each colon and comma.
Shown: {"value": 400, "unit": "rpm"}
